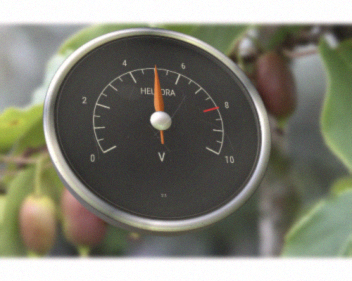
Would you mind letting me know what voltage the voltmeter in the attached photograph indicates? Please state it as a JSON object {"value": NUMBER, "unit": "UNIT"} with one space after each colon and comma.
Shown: {"value": 5, "unit": "V"}
